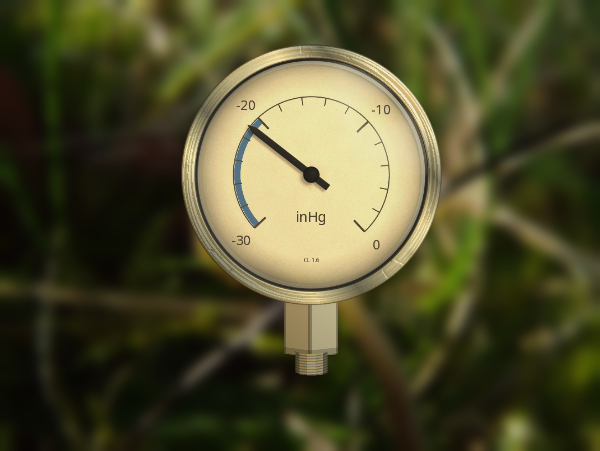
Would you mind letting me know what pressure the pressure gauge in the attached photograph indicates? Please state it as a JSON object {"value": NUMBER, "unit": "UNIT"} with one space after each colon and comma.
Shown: {"value": -21, "unit": "inHg"}
